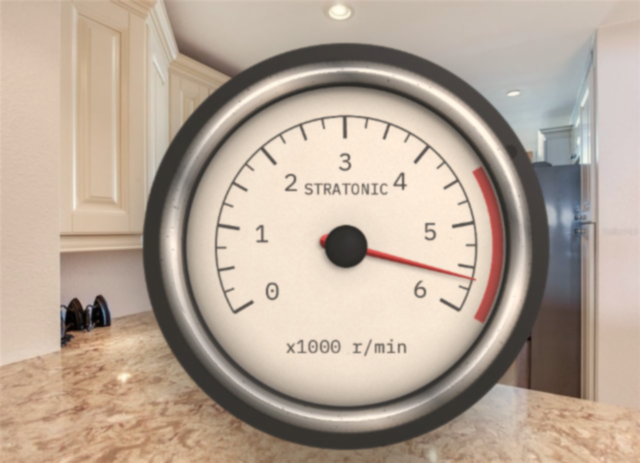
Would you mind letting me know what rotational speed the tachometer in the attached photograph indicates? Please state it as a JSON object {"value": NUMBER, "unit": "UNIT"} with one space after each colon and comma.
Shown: {"value": 5625, "unit": "rpm"}
